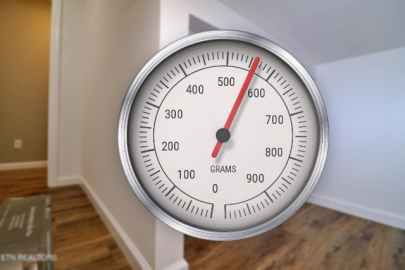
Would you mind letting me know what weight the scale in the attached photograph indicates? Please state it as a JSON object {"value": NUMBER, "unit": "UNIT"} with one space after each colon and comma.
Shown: {"value": 560, "unit": "g"}
